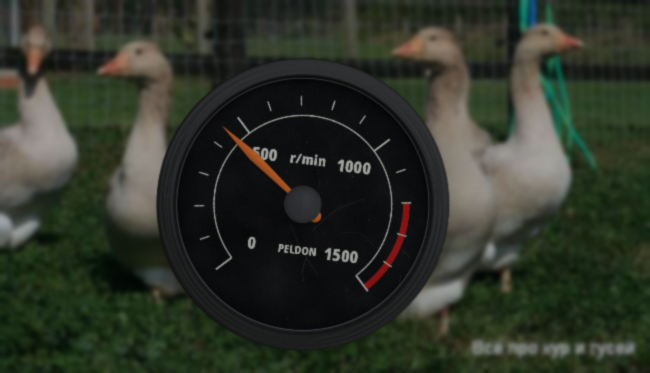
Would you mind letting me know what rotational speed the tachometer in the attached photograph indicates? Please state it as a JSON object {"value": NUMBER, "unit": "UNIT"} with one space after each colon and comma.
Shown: {"value": 450, "unit": "rpm"}
